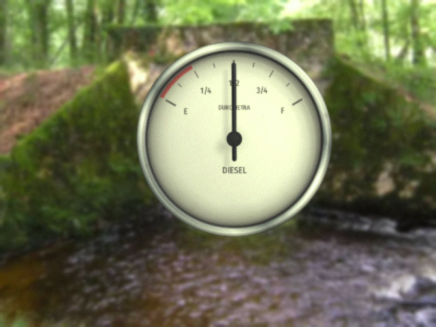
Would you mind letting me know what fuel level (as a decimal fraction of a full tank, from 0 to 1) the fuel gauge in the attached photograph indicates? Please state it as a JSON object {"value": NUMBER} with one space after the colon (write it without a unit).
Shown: {"value": 0.5}
